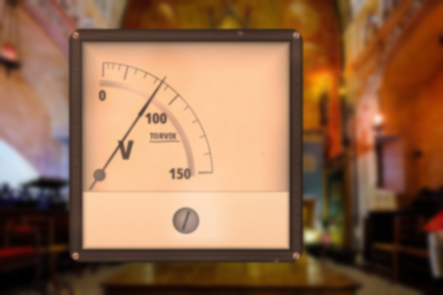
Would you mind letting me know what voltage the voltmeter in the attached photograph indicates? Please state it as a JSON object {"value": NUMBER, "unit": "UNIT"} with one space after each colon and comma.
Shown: {"value": 85, "unit": "V"}
